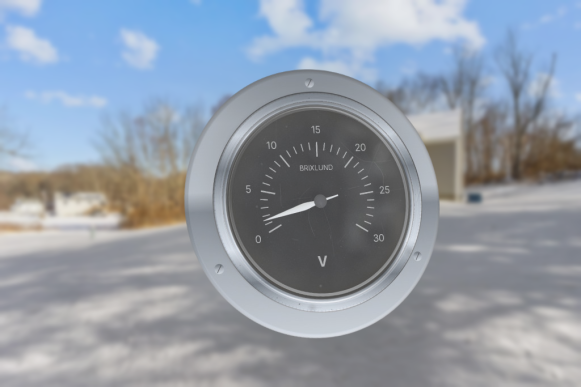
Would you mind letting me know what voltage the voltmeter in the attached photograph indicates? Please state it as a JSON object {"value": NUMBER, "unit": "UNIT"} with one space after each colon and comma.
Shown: {"value": 1.5, "unit": "V"}
